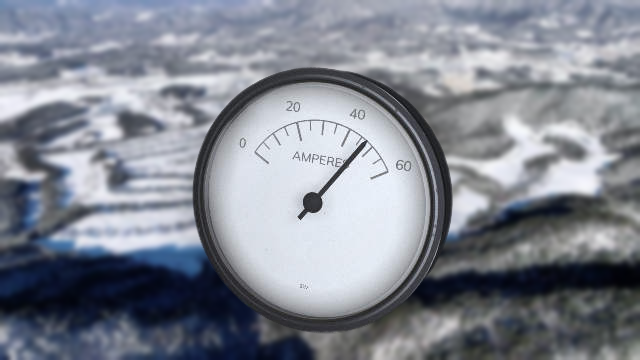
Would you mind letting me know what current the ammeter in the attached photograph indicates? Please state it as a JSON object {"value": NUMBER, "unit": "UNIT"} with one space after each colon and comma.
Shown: {"value": 47.5, "unit": "A"}
